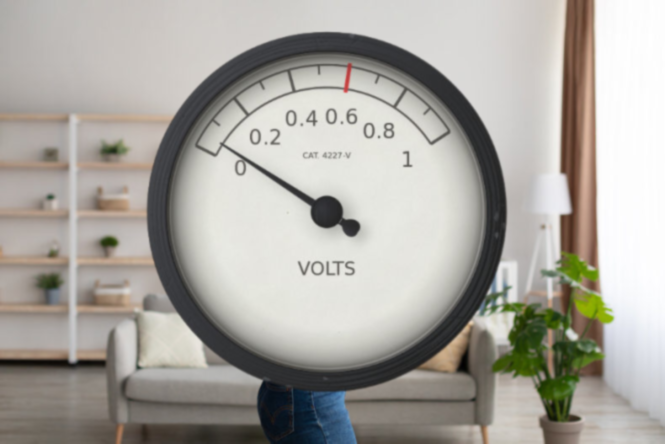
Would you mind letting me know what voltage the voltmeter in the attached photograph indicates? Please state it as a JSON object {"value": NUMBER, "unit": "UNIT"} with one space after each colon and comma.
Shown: {"value": 0.05, "unit": "V"}
